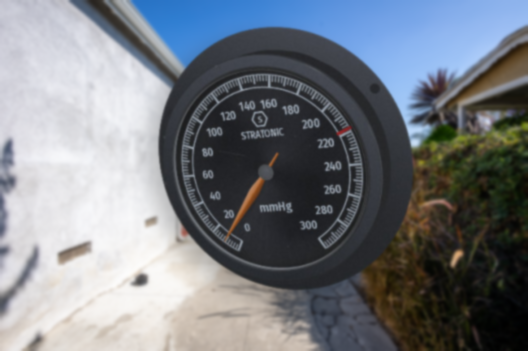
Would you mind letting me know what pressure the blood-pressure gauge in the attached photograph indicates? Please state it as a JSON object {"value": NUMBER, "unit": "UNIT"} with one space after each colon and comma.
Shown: {"value": 10, "unit": "mmHg"}
